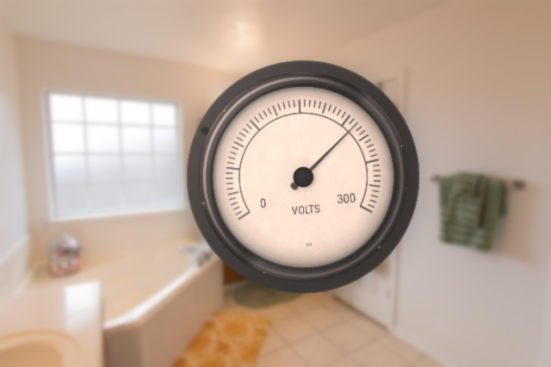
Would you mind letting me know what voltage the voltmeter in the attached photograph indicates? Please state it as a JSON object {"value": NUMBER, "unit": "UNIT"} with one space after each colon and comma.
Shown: {"value": 210, "unit": "V"}
